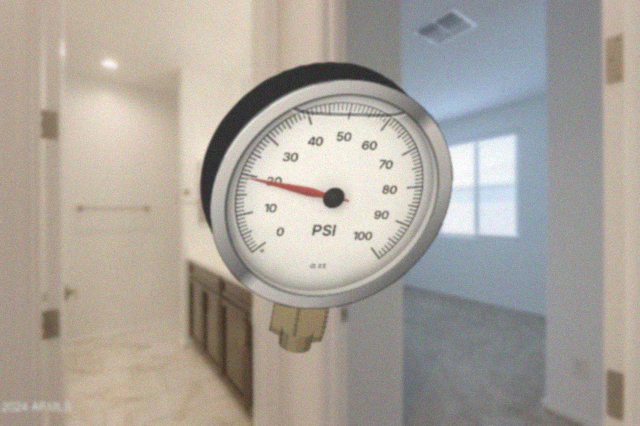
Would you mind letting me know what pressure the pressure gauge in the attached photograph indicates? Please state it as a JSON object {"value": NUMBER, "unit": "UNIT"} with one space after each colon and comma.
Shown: {"value": 20, "unit": "psi"}
